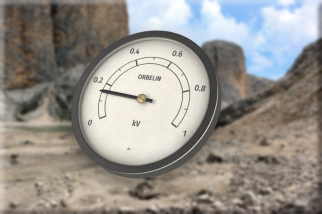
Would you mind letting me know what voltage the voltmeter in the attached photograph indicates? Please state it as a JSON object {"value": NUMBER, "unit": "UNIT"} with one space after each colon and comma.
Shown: {"value": 0.15, "unit": "kV"}
